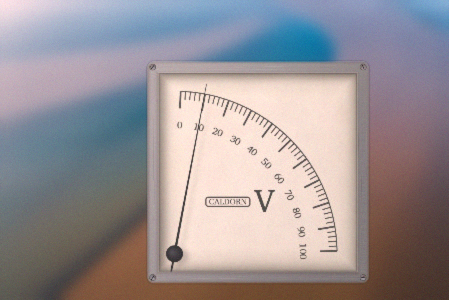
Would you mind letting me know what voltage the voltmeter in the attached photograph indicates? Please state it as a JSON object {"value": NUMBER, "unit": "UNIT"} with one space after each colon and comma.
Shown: {"value": 10, "unit": "V"}
